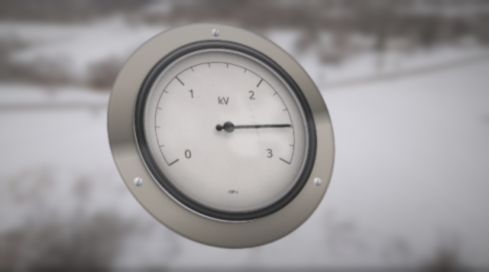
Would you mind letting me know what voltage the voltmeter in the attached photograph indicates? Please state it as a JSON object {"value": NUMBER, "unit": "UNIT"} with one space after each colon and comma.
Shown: {"value": 2.6, "unit": "kV"}
